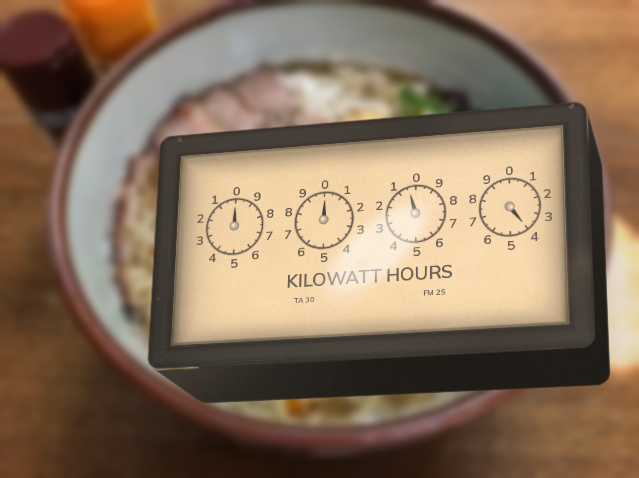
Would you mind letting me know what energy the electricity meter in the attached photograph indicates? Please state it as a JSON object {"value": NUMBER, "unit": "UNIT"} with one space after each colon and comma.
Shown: {"value": 4, "unit": "kWh"}
